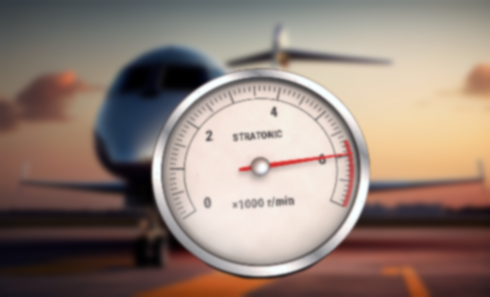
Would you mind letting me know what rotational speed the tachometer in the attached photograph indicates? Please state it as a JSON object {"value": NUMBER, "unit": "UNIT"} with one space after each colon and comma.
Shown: {"value": 6000, "unit": "rpm"}
